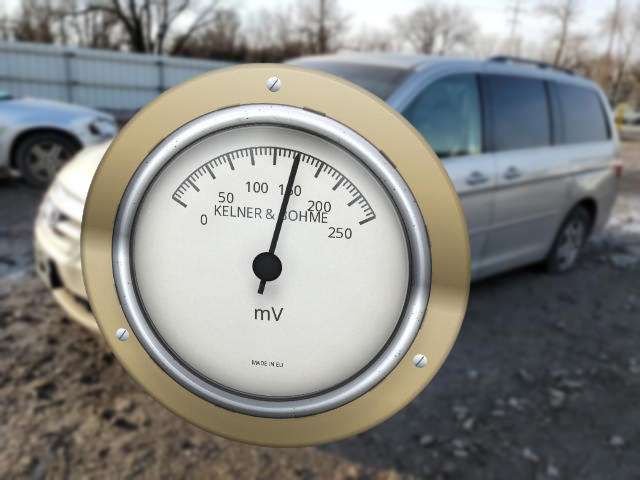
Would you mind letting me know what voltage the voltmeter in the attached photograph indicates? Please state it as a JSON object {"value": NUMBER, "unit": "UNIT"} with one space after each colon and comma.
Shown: {"value": 150, "unit": "mV"}
